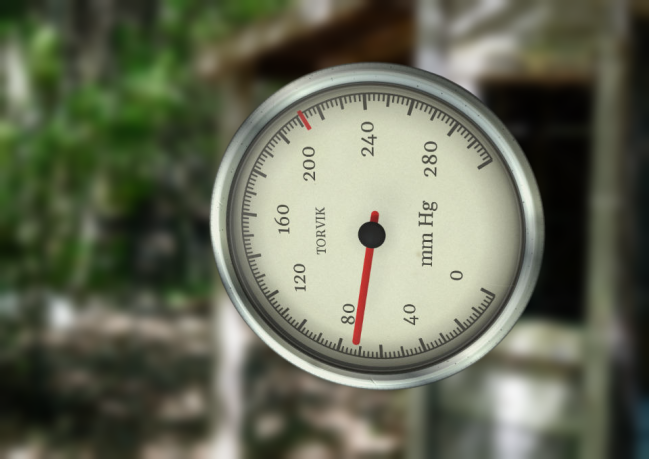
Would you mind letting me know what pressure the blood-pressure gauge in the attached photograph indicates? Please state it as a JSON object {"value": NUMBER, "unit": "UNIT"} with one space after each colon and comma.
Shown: {"value": 72, "unit": "mmHg"}
